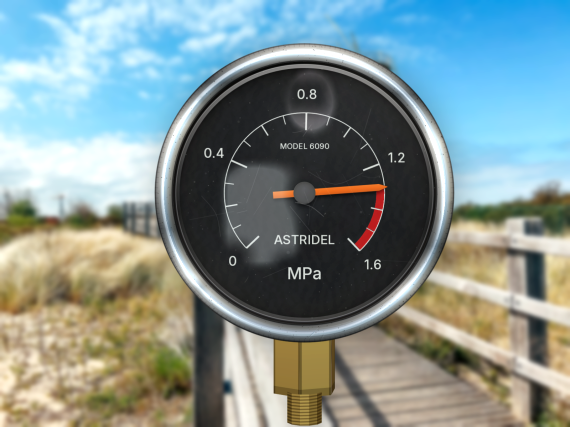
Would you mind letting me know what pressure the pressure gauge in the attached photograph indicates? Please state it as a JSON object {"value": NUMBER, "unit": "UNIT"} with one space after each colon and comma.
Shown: {"value": 1.3, "unit": "MPa"}
